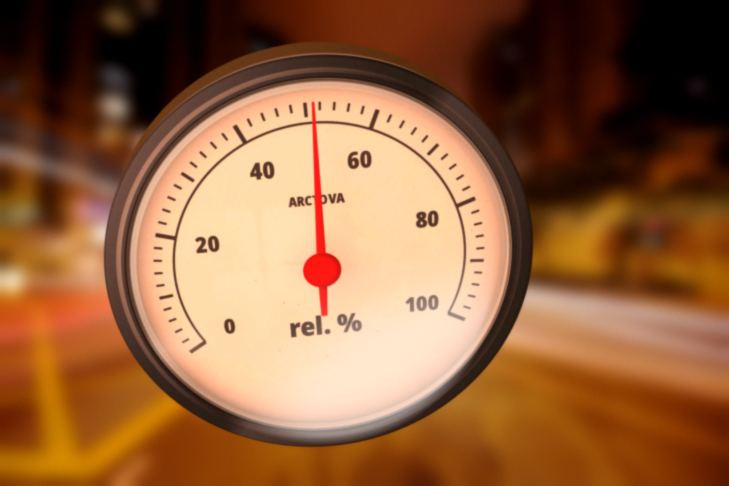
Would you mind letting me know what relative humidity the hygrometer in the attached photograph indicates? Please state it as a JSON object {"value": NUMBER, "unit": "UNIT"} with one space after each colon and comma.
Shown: {"value": 51, "unit": "%"}
